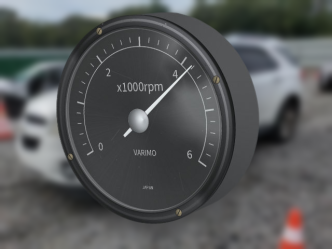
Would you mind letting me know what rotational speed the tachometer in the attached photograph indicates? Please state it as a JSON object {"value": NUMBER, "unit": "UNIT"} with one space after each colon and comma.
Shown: {"value": 4200, "unit": "rpm"}
